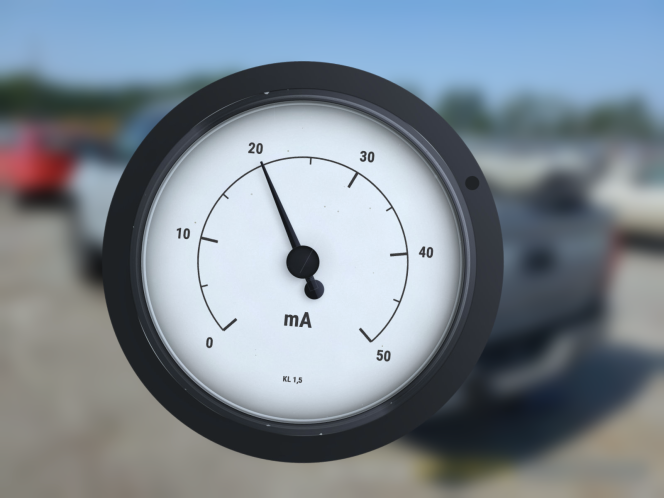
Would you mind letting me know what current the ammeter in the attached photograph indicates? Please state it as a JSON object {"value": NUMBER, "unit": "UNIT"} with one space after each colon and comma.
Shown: {"value": 20, "unit": "mA"}
